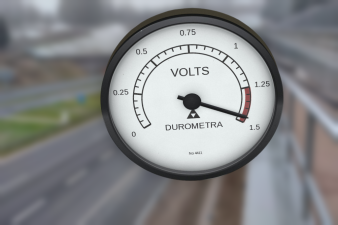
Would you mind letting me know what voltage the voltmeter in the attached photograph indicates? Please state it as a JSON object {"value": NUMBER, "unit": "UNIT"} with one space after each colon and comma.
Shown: {"value": 1.45, "unit": "V"}
